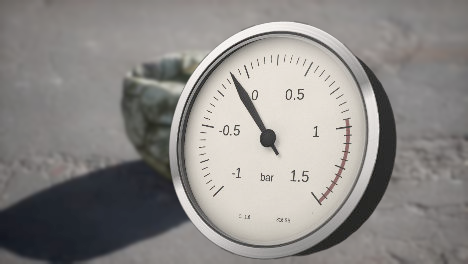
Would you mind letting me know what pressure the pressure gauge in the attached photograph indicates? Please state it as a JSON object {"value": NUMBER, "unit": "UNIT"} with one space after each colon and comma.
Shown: {"value": -0.1, "unit": "bar"}
